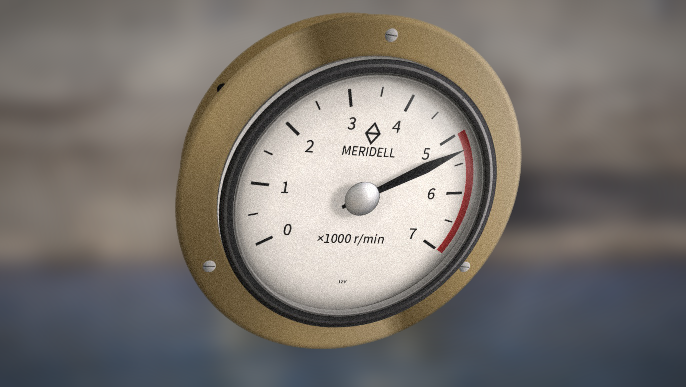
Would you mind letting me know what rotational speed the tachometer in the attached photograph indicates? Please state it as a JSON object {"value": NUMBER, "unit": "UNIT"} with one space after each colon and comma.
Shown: {"value": 5250, "unit": "rpm"}
